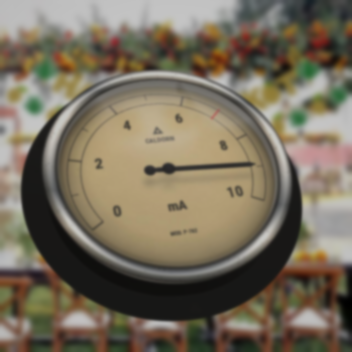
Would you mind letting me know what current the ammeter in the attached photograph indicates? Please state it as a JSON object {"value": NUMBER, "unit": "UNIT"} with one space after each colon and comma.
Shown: {"value": 9, "unit": "mA"}
